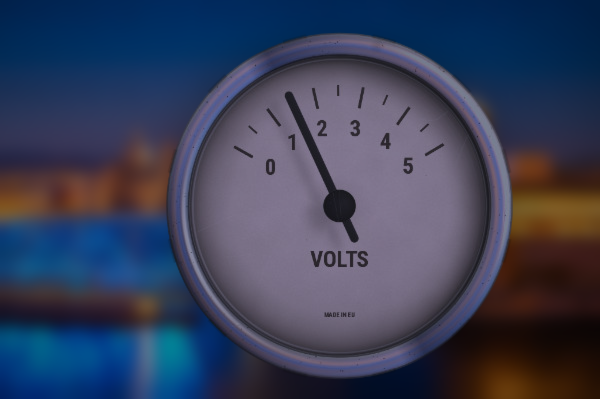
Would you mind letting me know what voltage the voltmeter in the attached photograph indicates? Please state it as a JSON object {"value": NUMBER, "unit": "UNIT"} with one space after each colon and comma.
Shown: {"value": 1.5, "unit": "V"}
